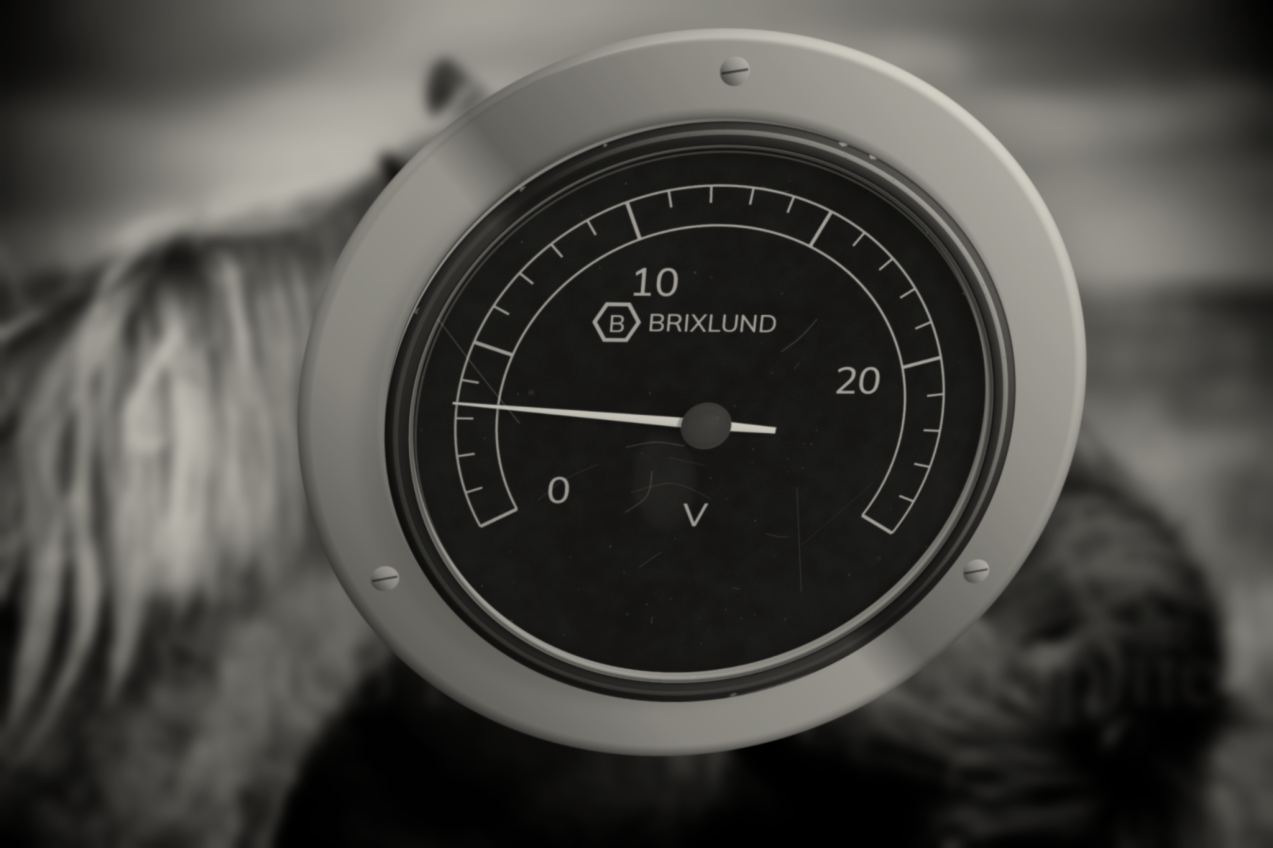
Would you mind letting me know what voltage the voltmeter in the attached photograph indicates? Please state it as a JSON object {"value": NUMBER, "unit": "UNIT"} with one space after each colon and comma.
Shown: {"value": 3.5, "unit": "V"}
